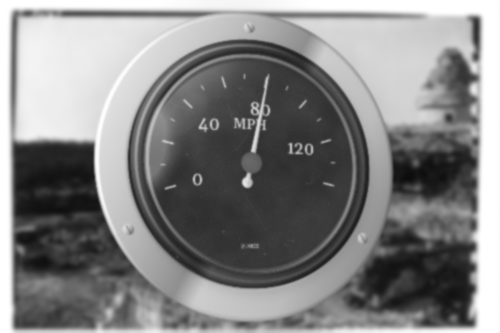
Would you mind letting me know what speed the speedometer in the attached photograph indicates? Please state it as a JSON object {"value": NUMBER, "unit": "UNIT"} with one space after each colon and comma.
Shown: {"value": 80, "unit": "mph"}
